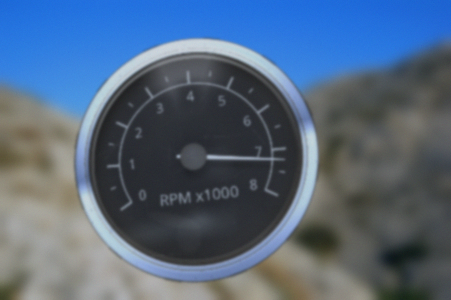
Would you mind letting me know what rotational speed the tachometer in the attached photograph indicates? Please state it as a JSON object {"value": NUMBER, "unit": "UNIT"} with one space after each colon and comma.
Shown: {"value": 7250, "unit": "rpm"}
